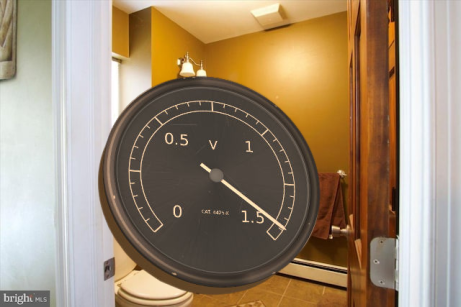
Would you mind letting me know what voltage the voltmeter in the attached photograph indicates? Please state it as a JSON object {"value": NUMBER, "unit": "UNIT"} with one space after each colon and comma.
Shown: {"value": 1.45, "unit": "V"}
